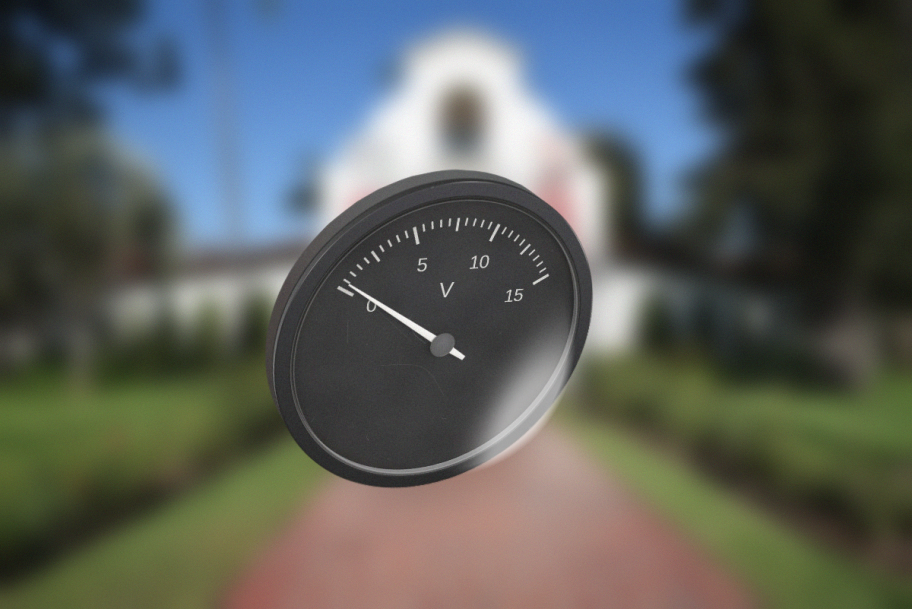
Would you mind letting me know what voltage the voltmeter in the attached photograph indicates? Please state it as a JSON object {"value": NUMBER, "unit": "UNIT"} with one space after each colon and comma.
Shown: {"value": 0.5, "unit": "V"}
